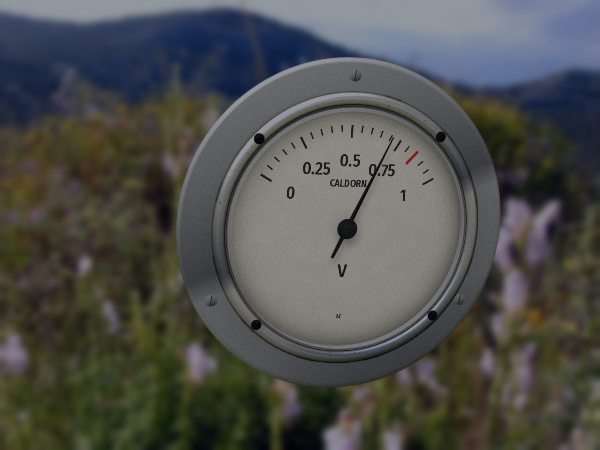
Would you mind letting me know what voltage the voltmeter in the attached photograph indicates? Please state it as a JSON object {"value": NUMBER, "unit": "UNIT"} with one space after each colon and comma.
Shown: {"value": 0.7, "unit": "V"}
